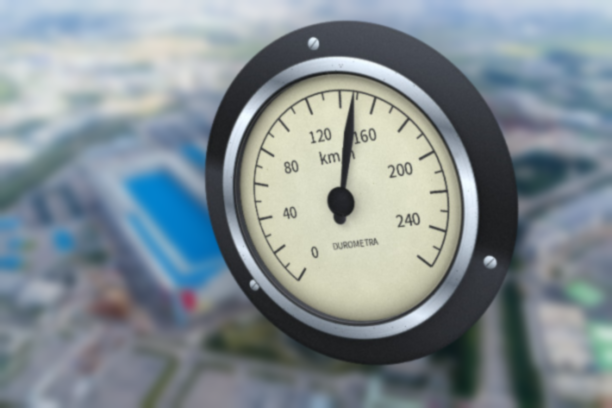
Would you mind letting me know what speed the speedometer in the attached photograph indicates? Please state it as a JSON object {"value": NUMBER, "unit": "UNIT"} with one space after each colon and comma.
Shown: {"value": 150, "unit": "km/h"}
